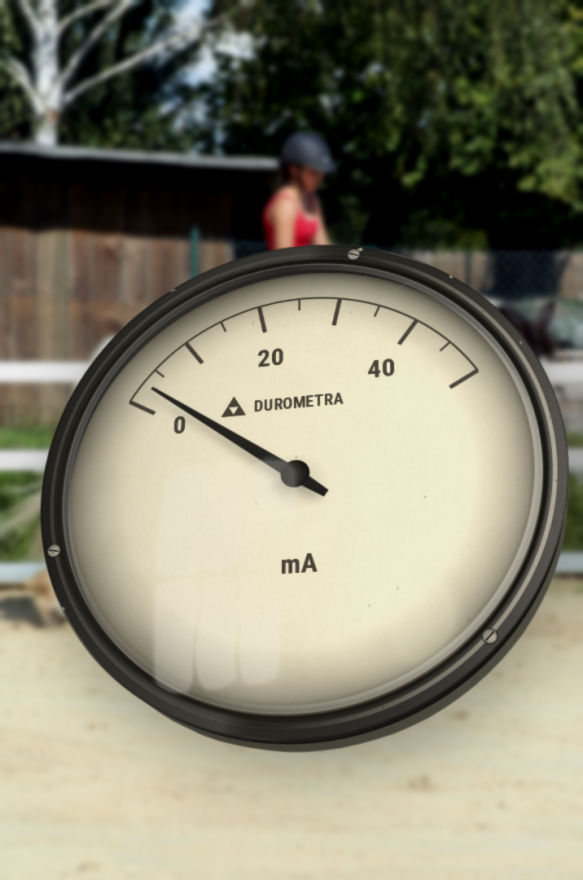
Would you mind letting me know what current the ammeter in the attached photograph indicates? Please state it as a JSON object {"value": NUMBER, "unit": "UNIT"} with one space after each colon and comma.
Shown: {"value": 2.5, "unit": "mA"}
